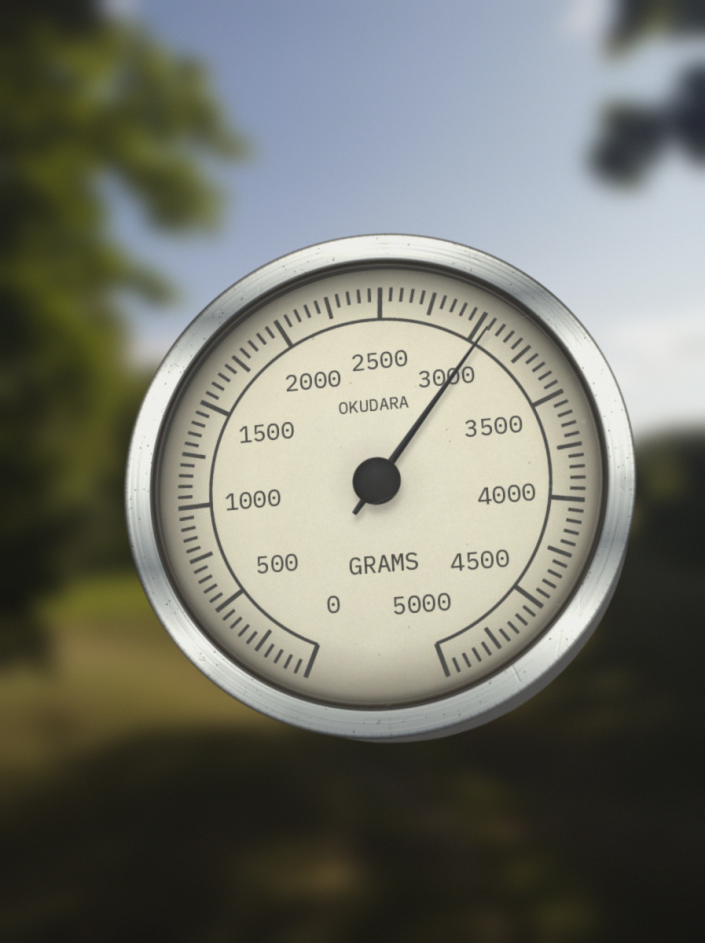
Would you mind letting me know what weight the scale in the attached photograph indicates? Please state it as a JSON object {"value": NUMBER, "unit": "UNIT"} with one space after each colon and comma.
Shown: {"value": 3050, "unit": "g"}
